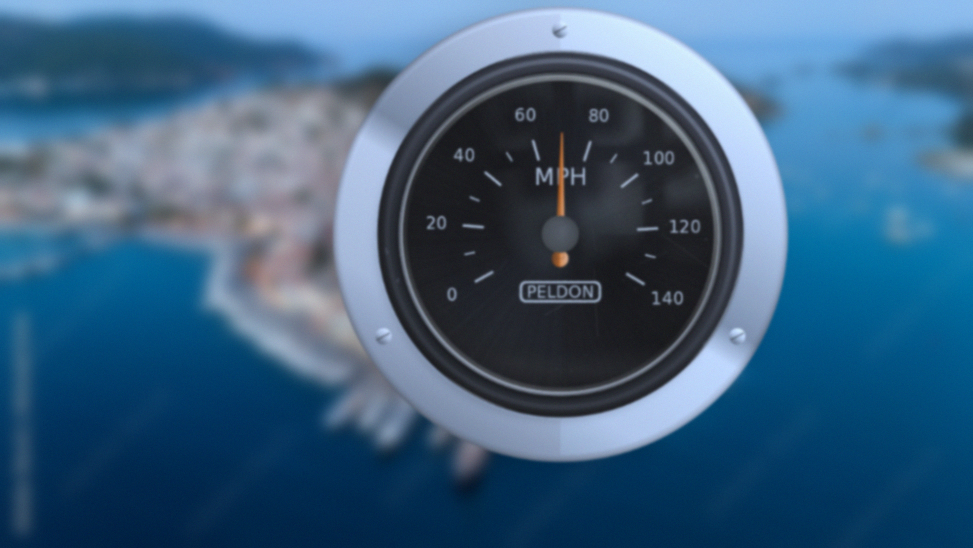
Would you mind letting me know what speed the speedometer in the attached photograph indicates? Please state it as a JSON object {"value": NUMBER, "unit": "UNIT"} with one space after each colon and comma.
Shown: {"value": 70, "unit": "mph"}
